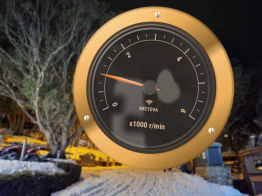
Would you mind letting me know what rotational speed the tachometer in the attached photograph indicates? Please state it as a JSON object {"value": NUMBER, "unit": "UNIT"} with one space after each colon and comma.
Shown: {"value": 1000, "unit": "rpm"}
